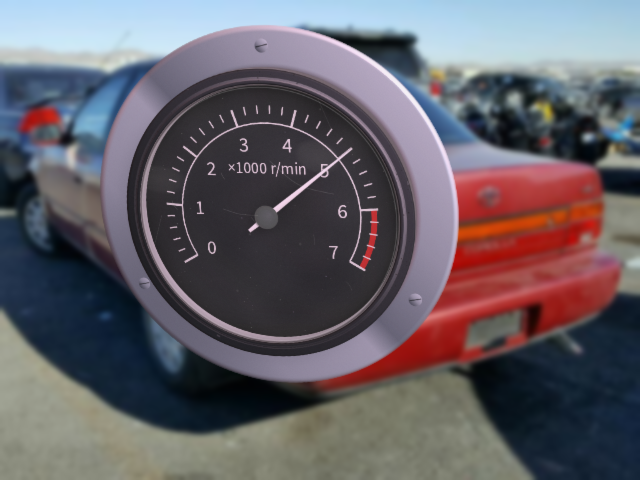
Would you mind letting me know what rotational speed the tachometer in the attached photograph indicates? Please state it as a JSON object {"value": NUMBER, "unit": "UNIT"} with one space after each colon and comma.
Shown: {"value": 5000, "unit": "rpm"}
